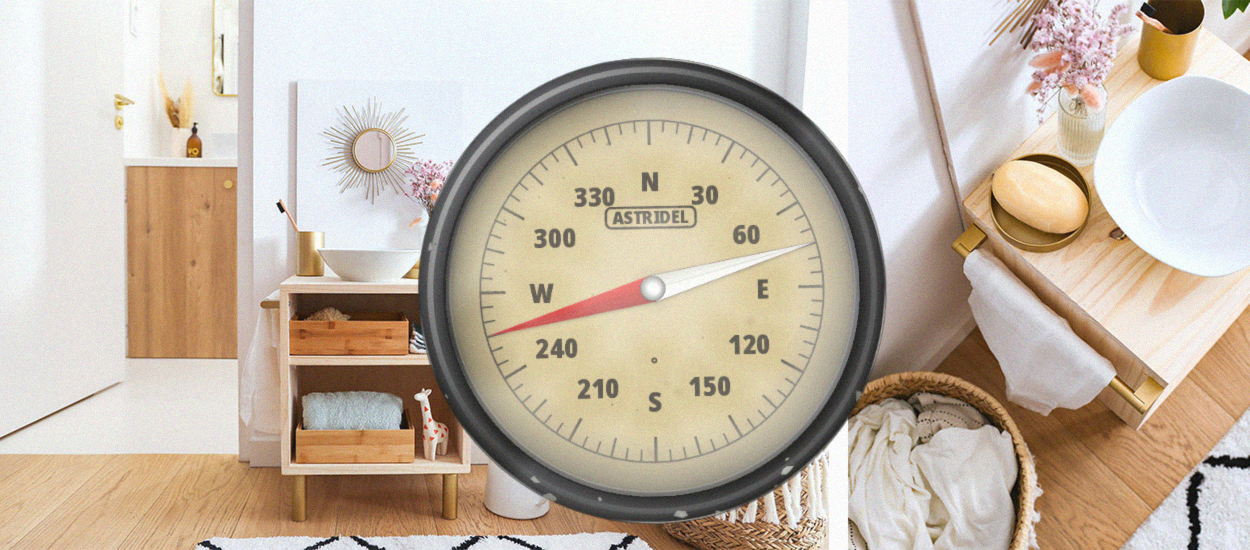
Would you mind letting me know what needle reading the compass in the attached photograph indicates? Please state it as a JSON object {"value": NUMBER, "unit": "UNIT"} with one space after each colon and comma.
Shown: {"value": 255, "unit": "°"}
